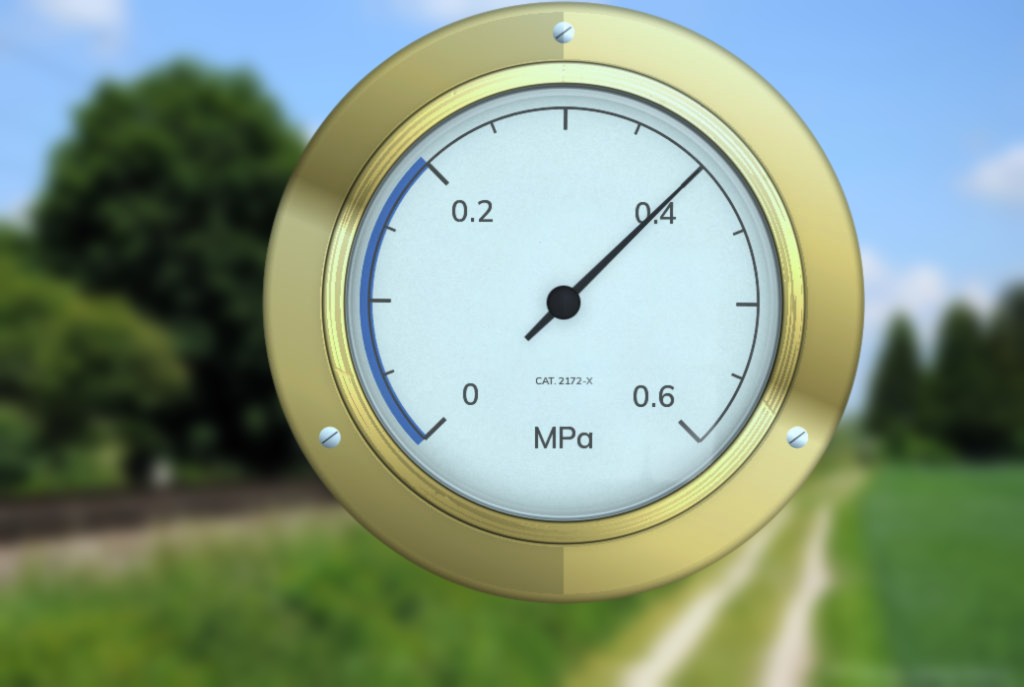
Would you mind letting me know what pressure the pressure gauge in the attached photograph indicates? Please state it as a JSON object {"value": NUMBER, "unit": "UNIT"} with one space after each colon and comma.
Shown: {"value": 0.4, "unit": "MPa"}
